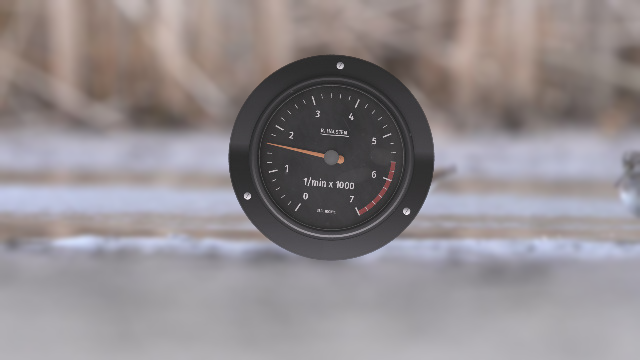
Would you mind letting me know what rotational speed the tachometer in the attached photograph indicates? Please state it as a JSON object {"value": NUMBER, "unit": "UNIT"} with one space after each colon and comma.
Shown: {"value": 1600, "unit": "rpm"}
